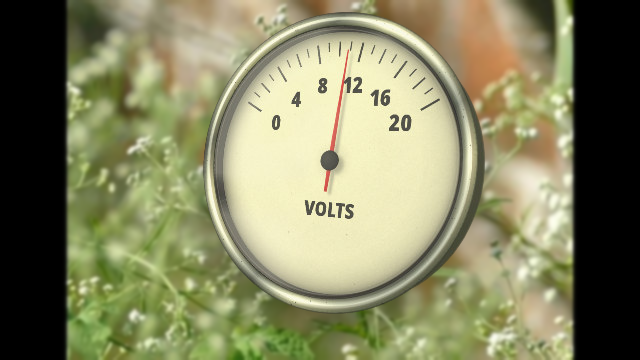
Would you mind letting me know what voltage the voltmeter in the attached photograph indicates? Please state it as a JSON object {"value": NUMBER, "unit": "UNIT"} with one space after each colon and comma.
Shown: {"value": 11, "unit": "V"}
